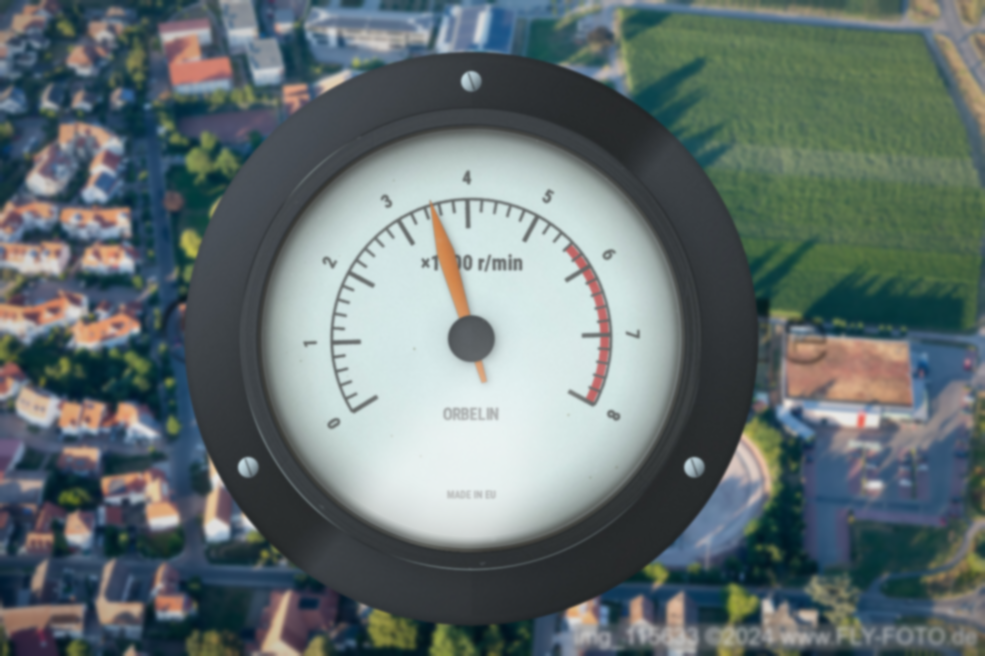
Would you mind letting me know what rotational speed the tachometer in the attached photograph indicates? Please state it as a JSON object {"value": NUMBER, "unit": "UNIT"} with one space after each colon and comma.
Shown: {"value": 3500, "unit": "rpm"}
